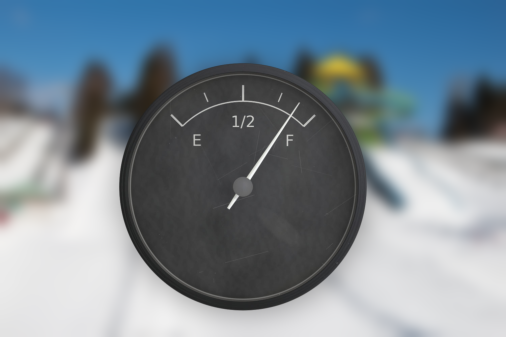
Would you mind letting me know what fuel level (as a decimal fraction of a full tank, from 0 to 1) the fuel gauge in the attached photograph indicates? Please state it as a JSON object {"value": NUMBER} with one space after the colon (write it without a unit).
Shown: {"value": 0.875}
